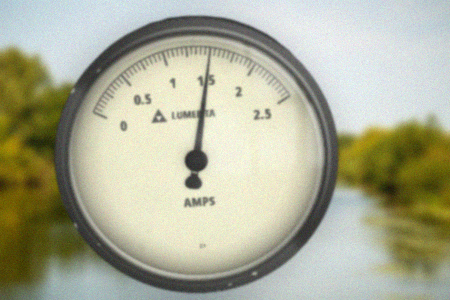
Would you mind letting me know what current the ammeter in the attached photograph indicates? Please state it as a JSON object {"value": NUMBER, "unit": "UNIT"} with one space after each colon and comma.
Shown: {"value": 1.5, "unit": "A"}
